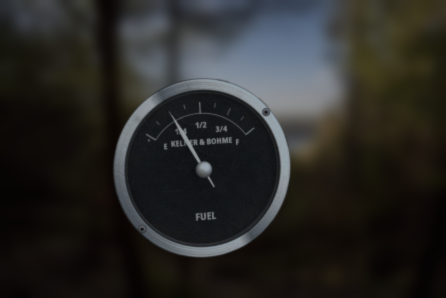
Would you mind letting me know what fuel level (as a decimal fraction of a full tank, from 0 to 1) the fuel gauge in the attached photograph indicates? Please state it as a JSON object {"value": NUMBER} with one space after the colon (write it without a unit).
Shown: {"value": 0.25}
